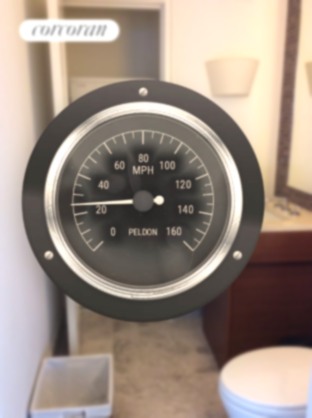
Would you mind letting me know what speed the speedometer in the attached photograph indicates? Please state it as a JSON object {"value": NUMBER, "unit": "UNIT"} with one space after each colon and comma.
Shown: {"value": 25, "unit": "mph"}
